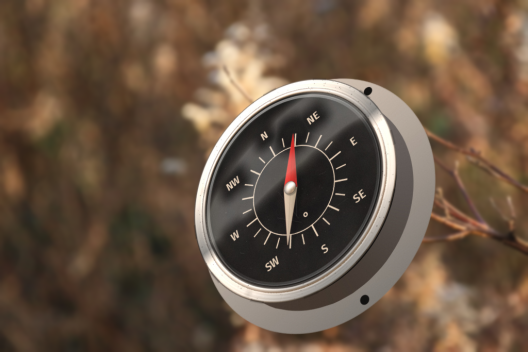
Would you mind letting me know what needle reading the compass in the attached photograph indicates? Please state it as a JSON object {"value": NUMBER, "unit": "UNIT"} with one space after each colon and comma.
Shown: {"value": 30, "unit": "°"}
